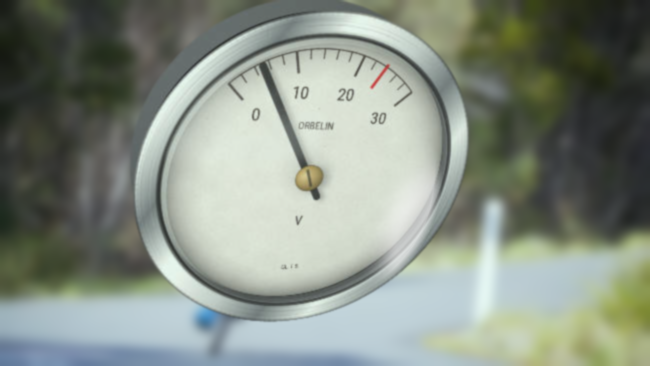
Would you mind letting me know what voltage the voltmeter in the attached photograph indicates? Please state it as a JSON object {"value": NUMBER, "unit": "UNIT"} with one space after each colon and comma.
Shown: {"value": 5, "unit": "V"}
